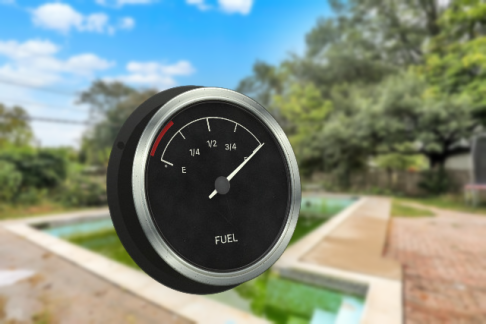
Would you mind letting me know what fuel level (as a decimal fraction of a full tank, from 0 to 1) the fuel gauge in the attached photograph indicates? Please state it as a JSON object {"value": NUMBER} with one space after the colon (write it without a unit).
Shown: {"value": 1}
